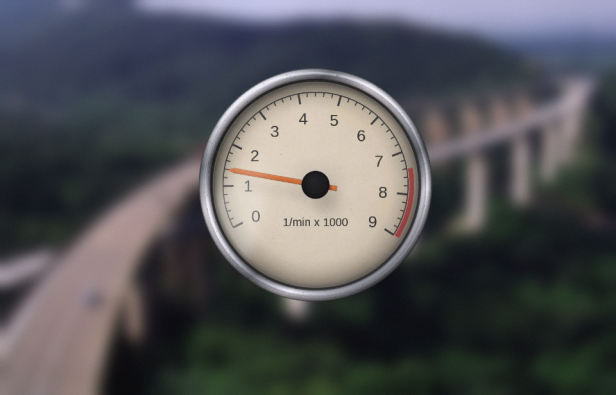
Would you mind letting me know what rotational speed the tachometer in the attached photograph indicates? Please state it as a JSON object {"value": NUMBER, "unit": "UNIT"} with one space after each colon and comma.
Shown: {"value": 1400, "unit": "rpm"}
